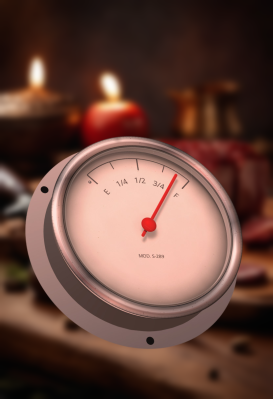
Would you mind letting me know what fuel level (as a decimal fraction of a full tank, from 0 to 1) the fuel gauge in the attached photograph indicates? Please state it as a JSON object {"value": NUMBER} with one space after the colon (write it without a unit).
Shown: {"value": 0.875}
